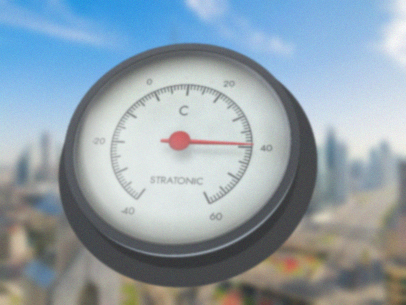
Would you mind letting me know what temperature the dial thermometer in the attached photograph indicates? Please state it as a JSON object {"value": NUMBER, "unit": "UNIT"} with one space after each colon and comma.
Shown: {"value": 40, "unit": "°C"}
